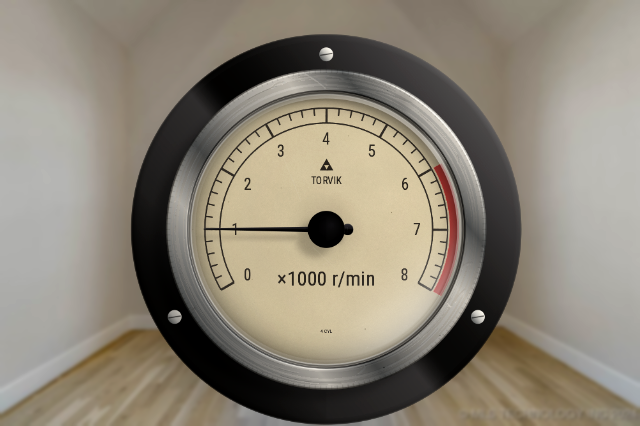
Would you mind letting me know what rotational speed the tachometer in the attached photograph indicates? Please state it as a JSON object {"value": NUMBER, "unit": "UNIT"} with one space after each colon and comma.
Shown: {"value": 1000, "unit": "rpm"}
